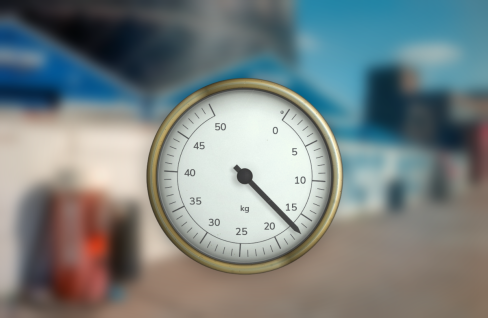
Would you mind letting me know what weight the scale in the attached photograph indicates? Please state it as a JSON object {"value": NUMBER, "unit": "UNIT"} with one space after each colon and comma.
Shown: {"value": 17, "unit": "kg"}
